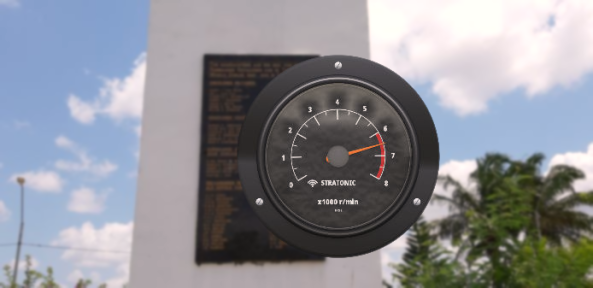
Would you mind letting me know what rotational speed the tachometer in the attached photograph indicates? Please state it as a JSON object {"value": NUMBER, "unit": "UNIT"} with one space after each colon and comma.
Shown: {"value": 6500, "unit": "rpm"}
